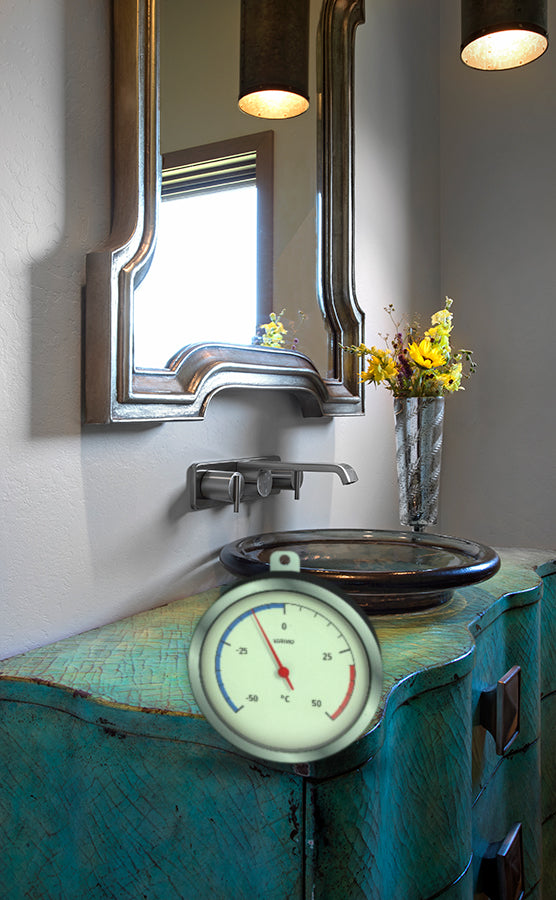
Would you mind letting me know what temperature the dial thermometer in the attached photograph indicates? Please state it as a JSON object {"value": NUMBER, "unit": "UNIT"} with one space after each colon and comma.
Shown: {"value": -10, "unit": "°C"}
